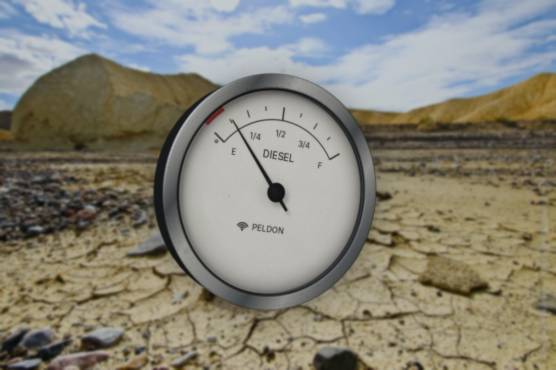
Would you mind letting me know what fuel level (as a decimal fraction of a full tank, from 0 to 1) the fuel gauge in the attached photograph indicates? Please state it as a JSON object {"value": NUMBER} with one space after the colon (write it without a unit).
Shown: {"value": 0.125}
